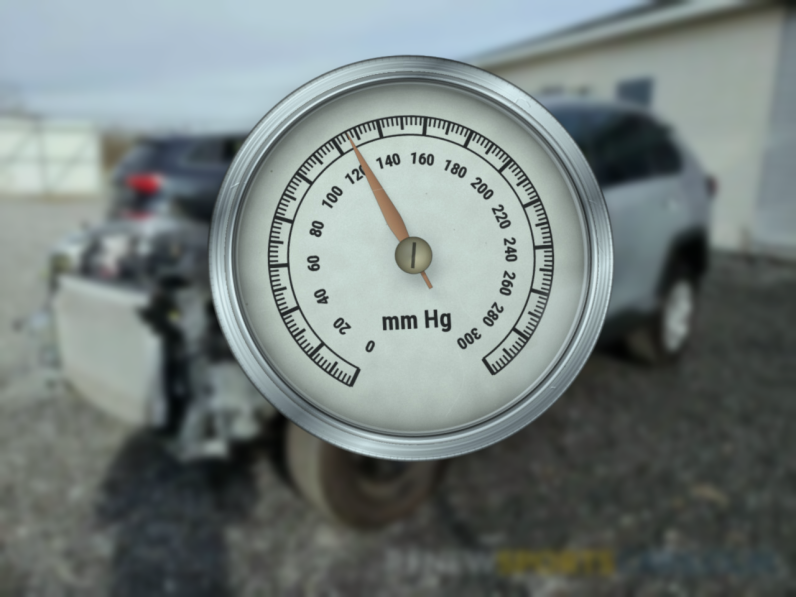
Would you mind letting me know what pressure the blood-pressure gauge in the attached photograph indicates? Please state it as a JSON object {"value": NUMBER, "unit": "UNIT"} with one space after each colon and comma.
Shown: {"value": 126, "unit": "mmHg"}
